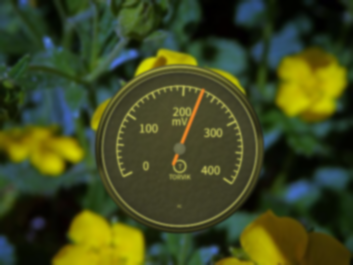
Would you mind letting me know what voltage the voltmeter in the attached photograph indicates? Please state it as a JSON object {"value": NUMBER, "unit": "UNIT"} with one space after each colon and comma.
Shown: {"value": 230, "unit": "mV"}
